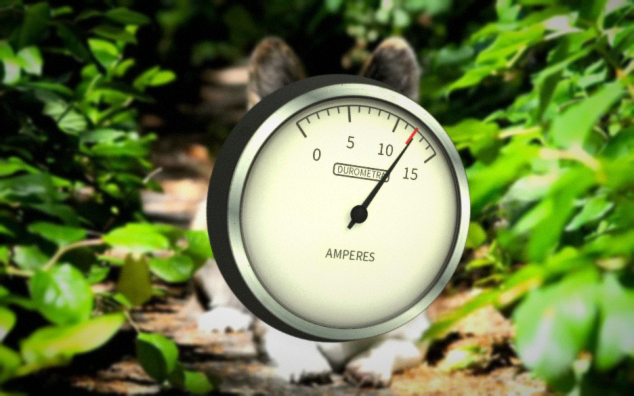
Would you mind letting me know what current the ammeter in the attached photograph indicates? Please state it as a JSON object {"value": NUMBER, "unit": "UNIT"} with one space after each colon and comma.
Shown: {"value": 12, "unit": "A"}
